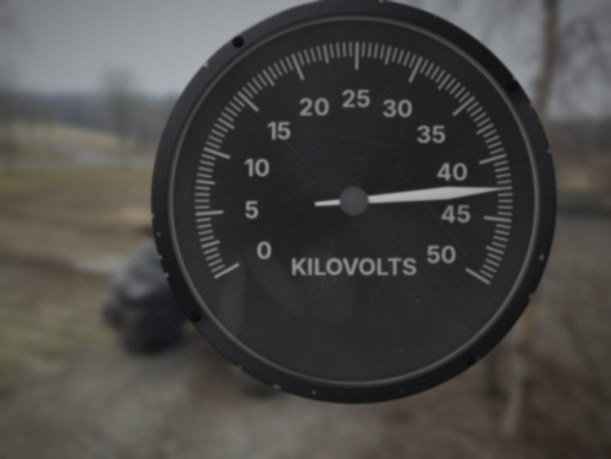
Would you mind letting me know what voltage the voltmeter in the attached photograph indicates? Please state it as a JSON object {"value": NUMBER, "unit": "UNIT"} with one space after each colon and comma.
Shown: {"value": 42.5, "unit": "kV"}
